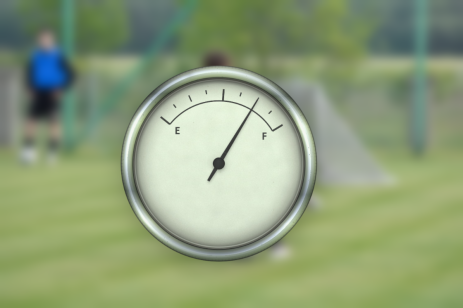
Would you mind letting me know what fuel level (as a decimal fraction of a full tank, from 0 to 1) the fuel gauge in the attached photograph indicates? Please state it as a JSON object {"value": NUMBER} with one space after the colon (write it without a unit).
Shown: {"value": 0.75}
